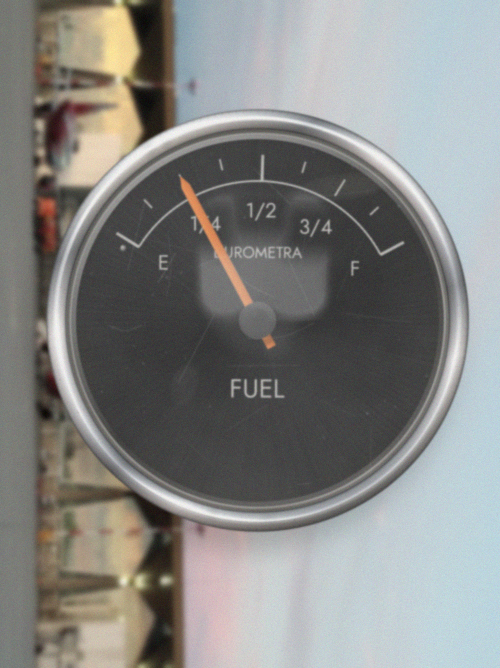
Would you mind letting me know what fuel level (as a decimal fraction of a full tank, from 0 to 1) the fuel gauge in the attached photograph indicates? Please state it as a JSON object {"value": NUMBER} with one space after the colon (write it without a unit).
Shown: {"value": 0.25}
